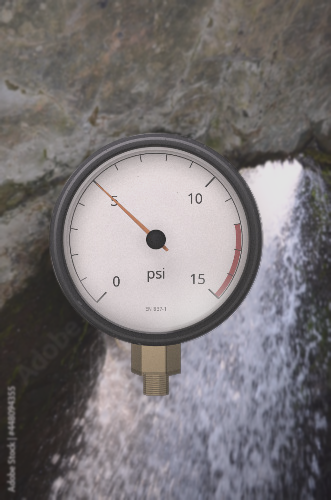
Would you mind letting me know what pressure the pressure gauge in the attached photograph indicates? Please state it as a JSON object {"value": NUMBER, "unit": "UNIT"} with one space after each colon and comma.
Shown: {"value": 5, "unit": "psi"}
